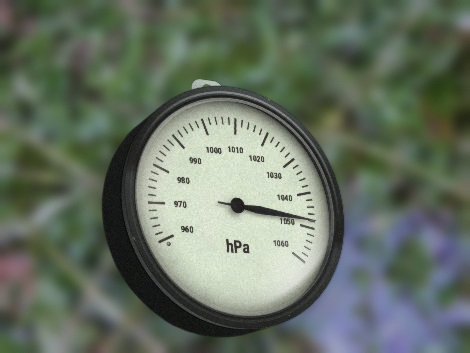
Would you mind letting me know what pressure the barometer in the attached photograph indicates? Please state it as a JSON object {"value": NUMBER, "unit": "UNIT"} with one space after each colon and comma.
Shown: {"value": 1048, "unit": "hPa"}
